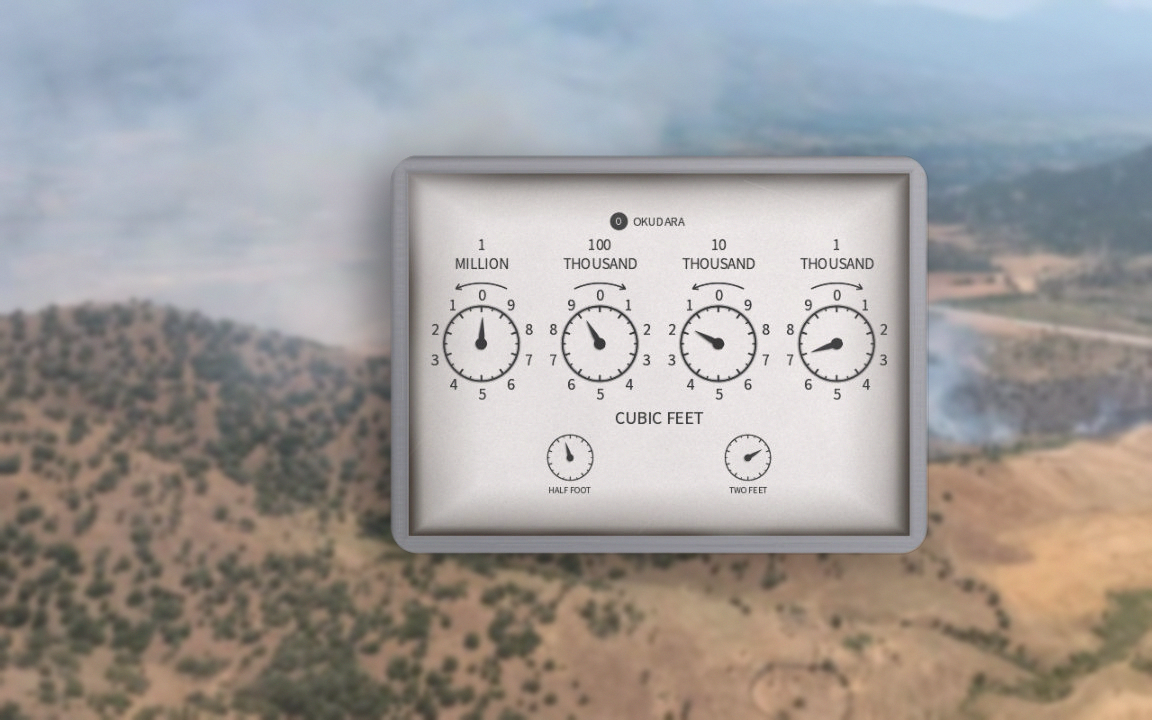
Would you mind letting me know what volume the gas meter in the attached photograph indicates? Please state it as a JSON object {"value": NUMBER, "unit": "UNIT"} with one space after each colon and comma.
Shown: {"value": 991700, "unit": "ft³"}
